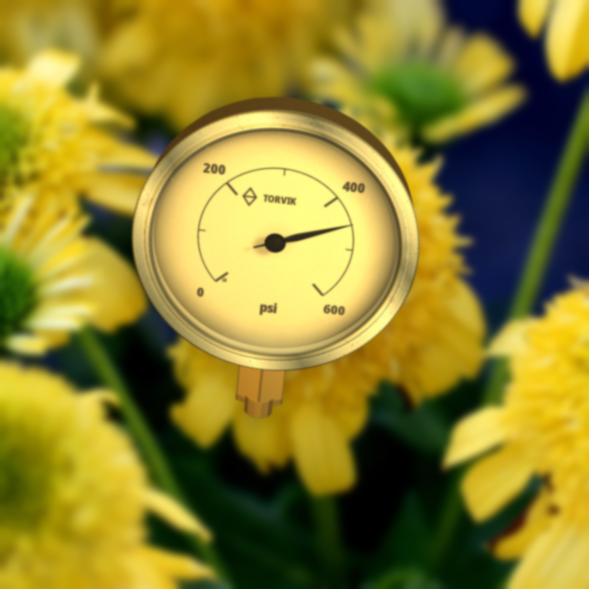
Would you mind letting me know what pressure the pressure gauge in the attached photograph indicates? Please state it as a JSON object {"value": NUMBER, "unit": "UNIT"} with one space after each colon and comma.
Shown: {"value": 450, "unit": "psi"}
